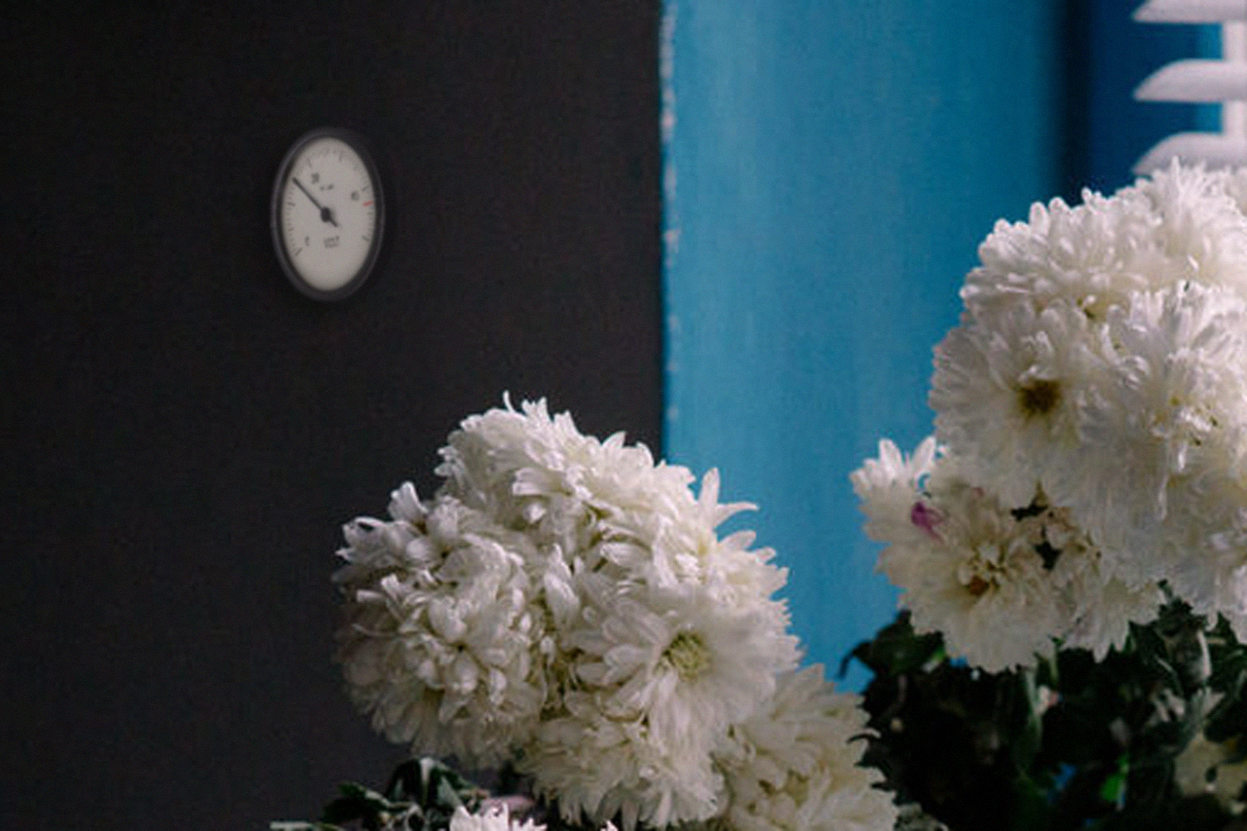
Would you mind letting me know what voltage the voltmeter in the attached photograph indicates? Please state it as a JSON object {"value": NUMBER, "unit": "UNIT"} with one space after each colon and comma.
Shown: {"value": 15, "unit": "V"}
